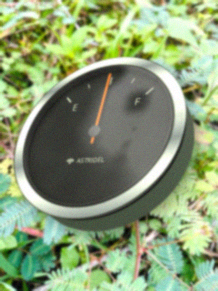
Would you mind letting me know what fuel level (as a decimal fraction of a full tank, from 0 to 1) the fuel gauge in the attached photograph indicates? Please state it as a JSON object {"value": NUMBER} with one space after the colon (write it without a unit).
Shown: {"value": 0.5}
